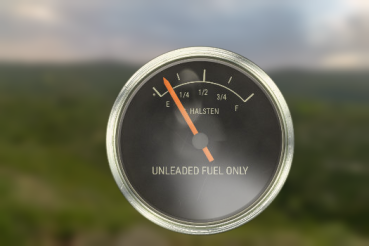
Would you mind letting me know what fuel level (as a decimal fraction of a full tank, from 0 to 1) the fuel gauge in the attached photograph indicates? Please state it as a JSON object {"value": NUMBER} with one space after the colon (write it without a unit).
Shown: {"value": 0.125}
